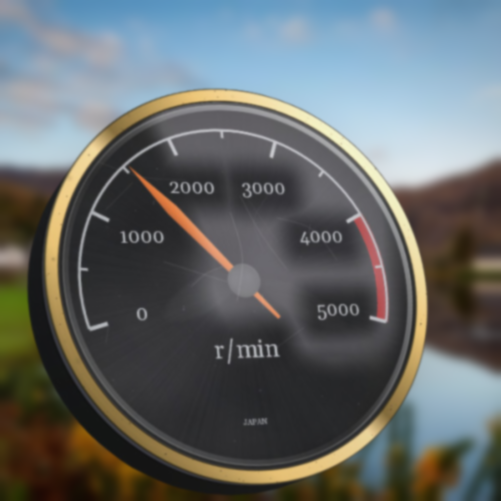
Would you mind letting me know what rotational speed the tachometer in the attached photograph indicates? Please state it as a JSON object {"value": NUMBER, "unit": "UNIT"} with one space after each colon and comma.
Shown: {"value": 1500, "unit": "rpm"}
